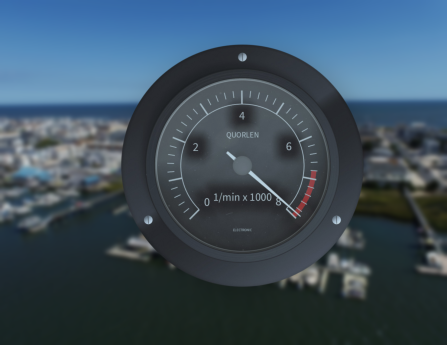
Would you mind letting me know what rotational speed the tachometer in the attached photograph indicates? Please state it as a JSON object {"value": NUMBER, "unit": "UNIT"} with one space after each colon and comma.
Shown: {"value": 7900, "unit": "rpm"}
